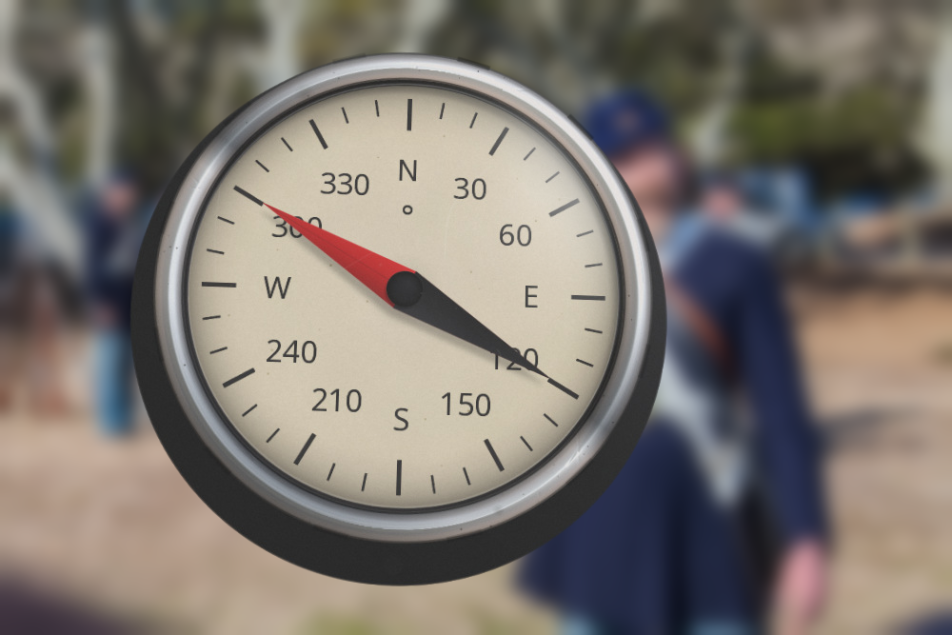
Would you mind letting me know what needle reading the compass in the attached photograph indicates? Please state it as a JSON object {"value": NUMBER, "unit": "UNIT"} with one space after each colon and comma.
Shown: {"value": 300, "unit": "°"}
